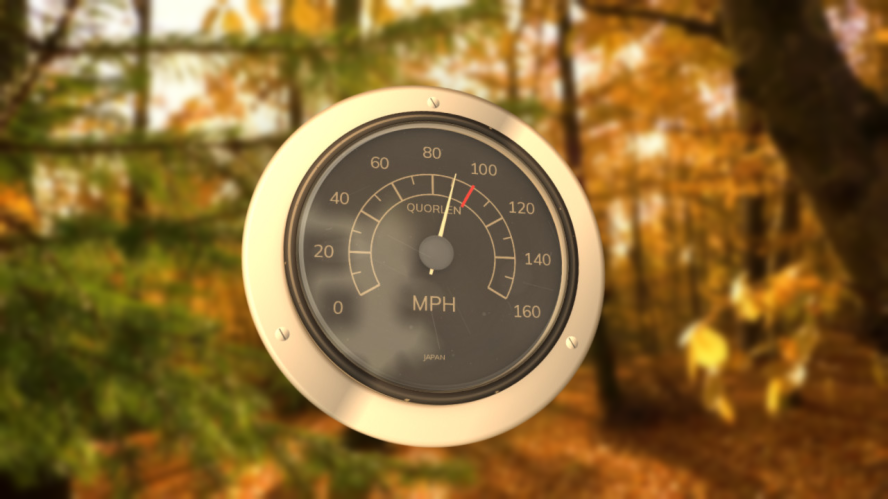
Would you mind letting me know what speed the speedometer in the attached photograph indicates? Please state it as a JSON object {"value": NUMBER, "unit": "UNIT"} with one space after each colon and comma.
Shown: {"value": 90, "unit": "mph"}
